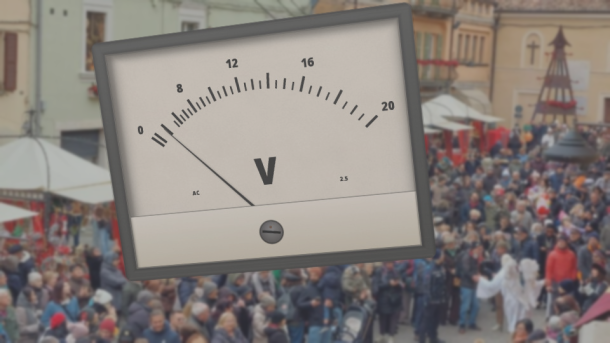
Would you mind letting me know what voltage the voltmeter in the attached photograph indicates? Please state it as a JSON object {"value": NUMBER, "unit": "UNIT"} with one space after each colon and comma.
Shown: {"value": 4, "unit": "V"}
